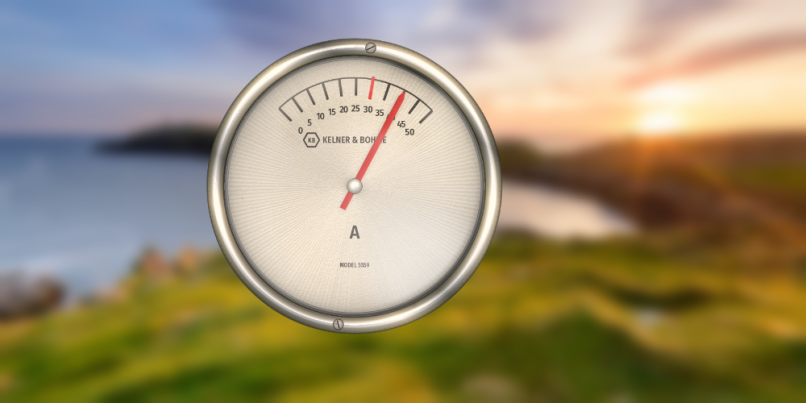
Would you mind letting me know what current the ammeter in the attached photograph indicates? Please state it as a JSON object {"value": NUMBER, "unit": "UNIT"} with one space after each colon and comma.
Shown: {"value": 40, "unit": "A"}
